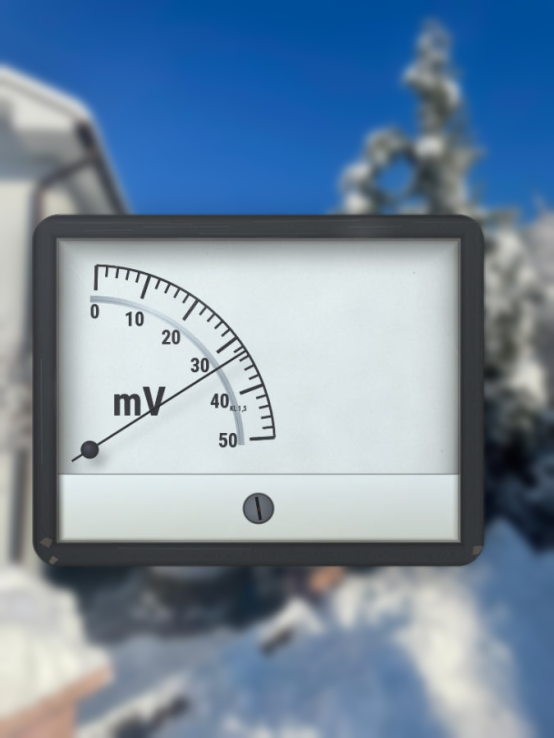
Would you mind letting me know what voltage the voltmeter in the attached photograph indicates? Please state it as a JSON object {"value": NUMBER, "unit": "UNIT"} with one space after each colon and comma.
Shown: {"value": 33, "unit": "mV"}
